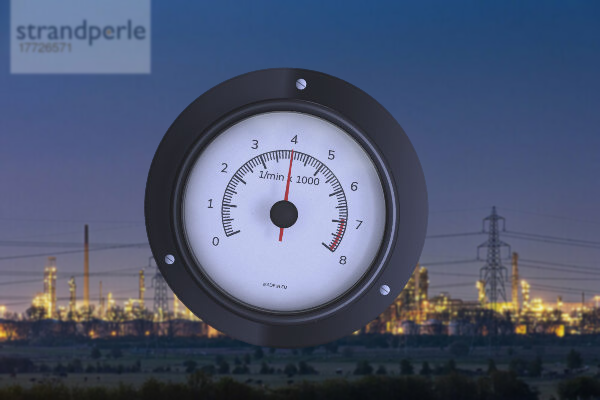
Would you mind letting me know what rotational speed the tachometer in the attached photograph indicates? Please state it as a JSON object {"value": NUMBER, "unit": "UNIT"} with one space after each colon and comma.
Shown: {"value": 4000, "unit": "rpm"}
